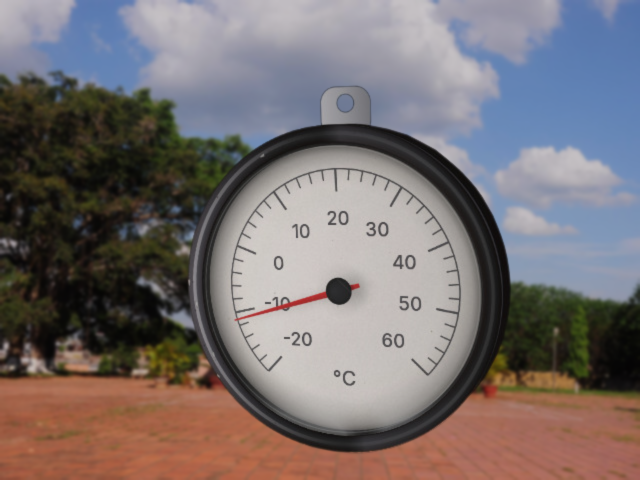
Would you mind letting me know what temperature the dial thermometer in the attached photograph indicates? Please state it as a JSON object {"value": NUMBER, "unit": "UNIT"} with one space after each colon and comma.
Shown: {"value": -11, "unit": "°C"}
